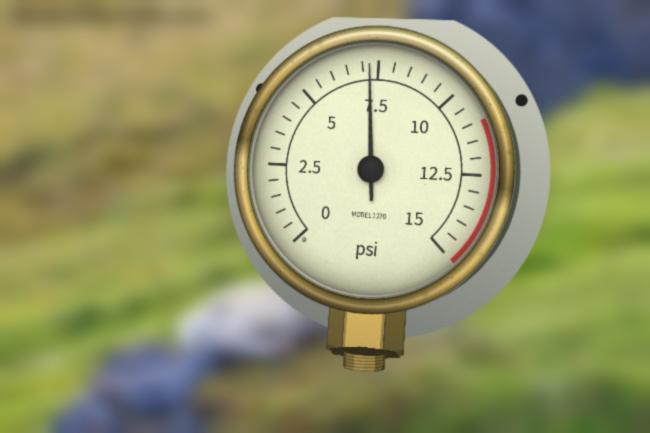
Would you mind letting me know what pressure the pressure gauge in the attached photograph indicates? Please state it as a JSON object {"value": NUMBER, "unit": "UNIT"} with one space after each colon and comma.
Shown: {"value": 7.25, "unit": "psi"}
